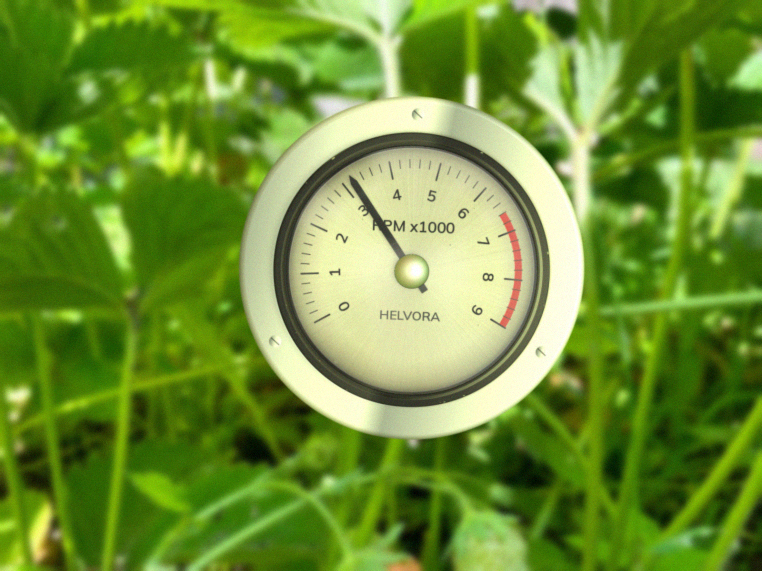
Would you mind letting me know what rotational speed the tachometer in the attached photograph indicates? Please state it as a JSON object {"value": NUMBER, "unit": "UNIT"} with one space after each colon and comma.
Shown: {"value": 3200, "unit": "rpm"}
